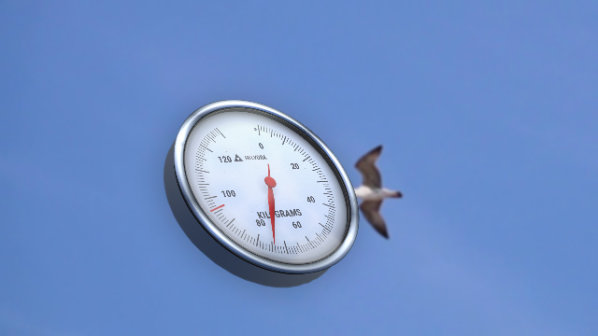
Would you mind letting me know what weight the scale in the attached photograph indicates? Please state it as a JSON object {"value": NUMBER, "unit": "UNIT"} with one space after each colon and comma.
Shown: {"value": 75, "unit": "kg"}
